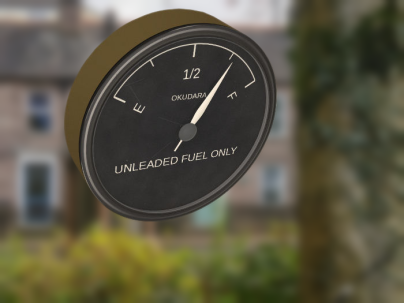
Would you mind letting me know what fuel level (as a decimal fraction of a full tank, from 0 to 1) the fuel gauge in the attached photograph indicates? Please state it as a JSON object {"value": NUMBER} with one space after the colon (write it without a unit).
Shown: {"value": 0.75}
